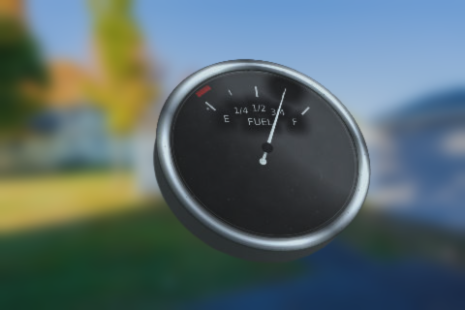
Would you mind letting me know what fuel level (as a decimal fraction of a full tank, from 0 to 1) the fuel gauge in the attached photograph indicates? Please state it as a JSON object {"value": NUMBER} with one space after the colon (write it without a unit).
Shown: {"value": 0.75}
